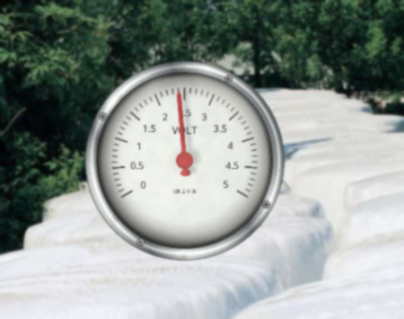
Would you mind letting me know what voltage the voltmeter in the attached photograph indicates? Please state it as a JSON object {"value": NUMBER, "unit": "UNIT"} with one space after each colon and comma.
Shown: {"value": 2.4, "unit": "V"}
